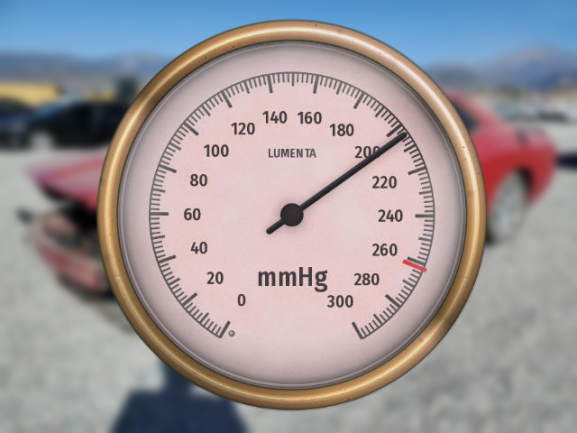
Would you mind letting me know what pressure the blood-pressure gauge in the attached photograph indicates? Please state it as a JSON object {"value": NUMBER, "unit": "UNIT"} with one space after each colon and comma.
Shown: {"value": 204, "unit": "mmHg"}
